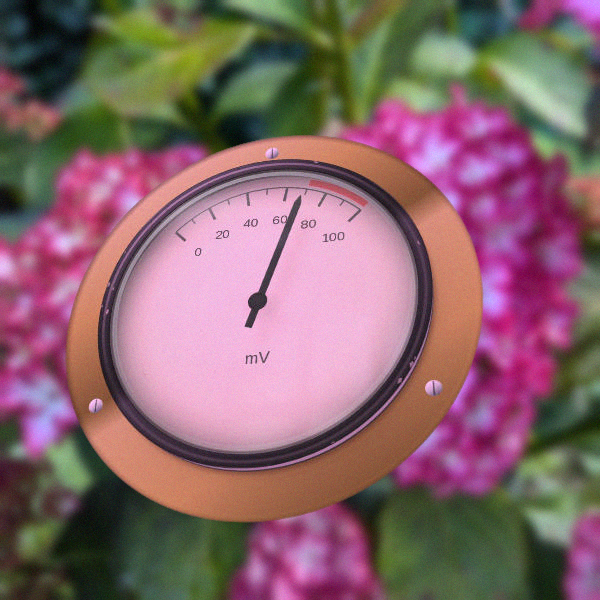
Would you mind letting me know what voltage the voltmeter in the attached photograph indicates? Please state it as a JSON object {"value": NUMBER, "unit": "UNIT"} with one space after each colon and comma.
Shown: {"value": 70, "unit": "mV"}
